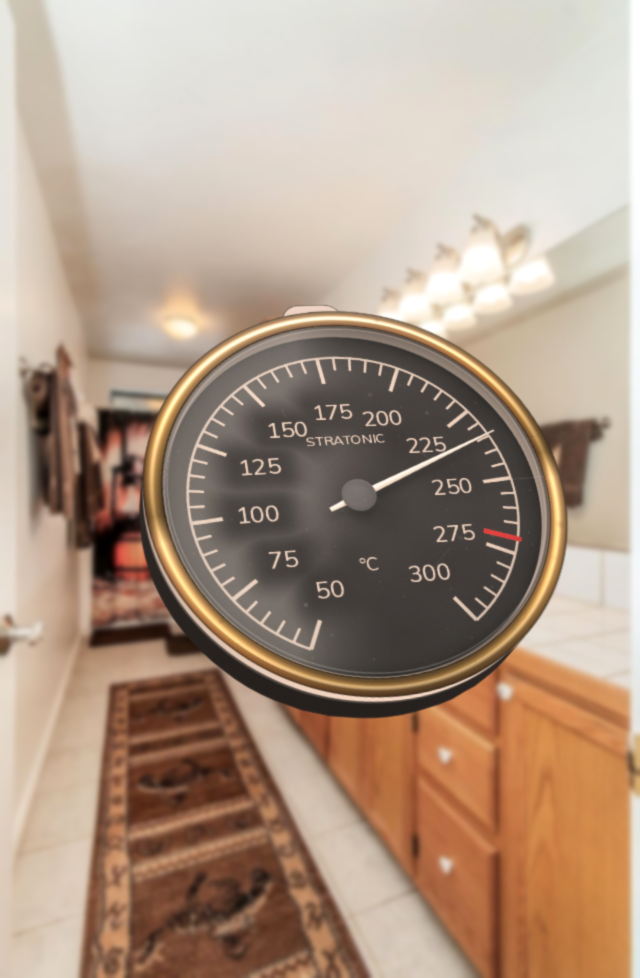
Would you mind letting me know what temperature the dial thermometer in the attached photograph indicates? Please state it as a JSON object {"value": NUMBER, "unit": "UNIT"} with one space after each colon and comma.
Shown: {"value": 235, "unit": "°C"}
